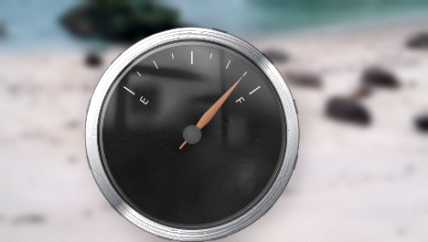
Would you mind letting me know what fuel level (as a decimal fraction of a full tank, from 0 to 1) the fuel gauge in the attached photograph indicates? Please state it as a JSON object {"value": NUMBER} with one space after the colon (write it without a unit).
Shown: {"value": 0.875}
